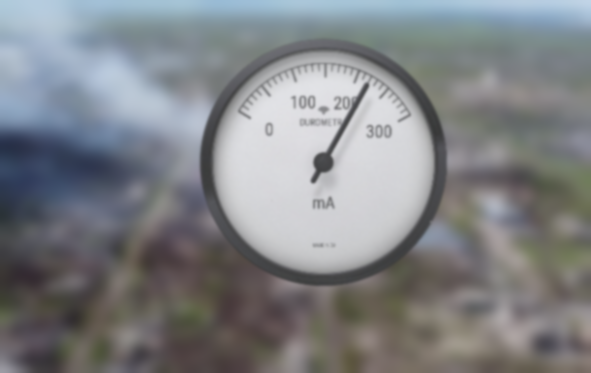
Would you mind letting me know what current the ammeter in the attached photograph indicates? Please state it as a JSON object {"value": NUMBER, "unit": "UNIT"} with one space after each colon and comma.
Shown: {"value": 220, "unit": "mA"}
